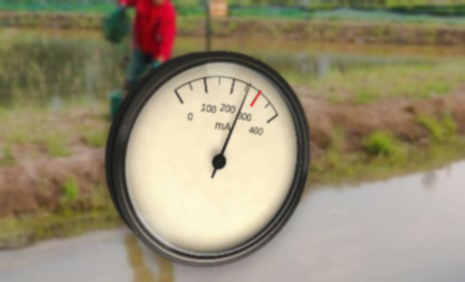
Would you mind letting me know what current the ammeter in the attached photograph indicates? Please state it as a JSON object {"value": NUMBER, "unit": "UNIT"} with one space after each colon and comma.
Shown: {"value": 250, "unit": "mA"}
